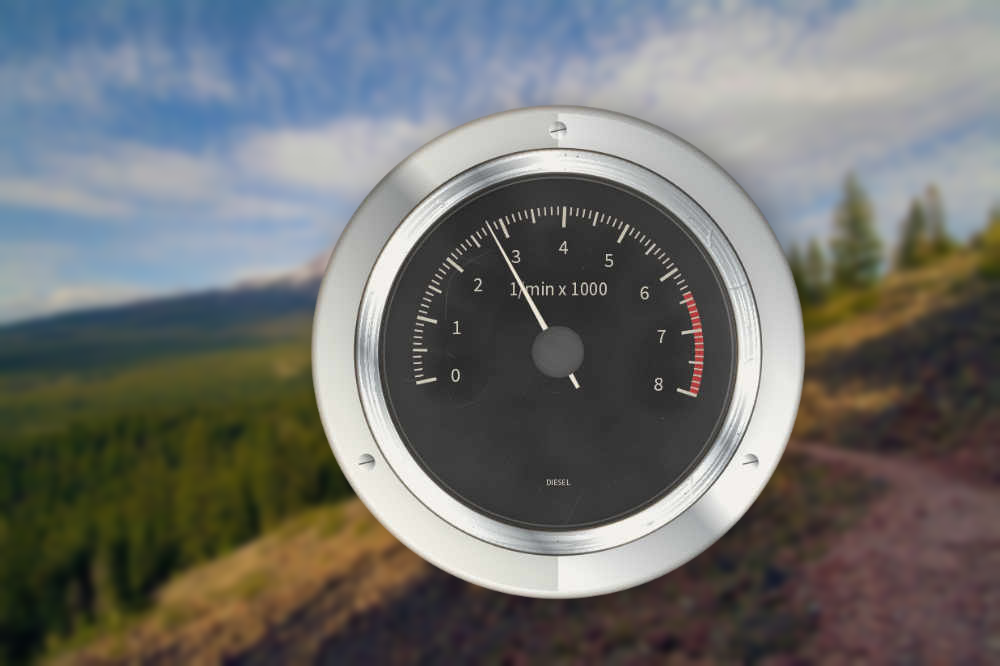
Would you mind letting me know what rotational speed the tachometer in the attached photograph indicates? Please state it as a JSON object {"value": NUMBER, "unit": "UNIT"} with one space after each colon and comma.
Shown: {"value": 2800, "unit": "rpm"}
